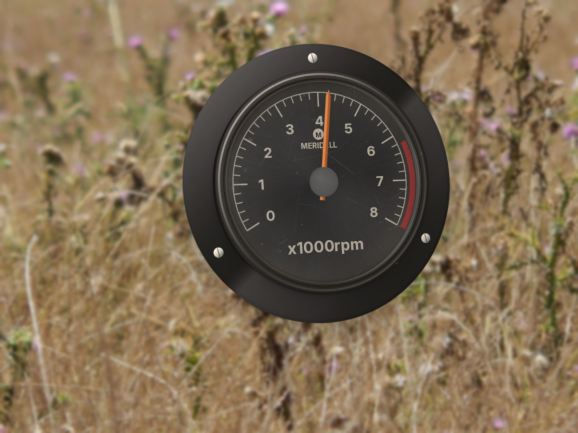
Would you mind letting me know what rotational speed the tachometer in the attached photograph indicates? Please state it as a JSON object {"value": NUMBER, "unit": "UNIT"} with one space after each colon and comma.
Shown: {"value": 4200, "unit": "rpm"}
